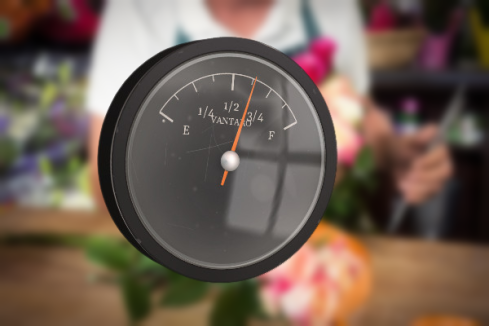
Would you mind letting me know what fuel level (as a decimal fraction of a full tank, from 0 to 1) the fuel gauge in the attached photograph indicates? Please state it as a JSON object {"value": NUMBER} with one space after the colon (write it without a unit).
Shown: {"value": 0.625}
